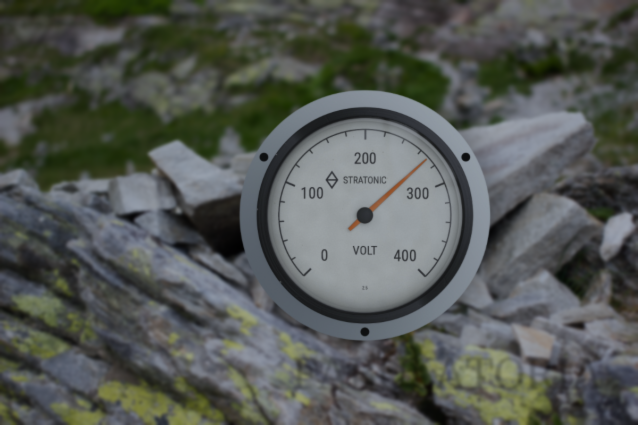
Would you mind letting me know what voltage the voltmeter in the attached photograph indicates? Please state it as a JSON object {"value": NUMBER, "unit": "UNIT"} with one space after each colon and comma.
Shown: {"value": 270, "unit": "V"}
